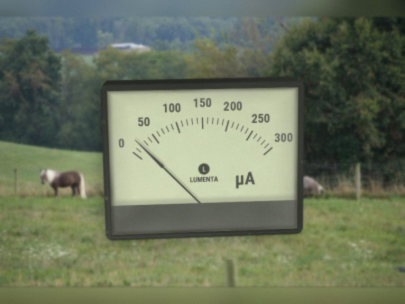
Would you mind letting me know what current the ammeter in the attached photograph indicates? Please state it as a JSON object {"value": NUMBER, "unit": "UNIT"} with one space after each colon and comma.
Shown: {"value": 20, "unit": "µA"}
